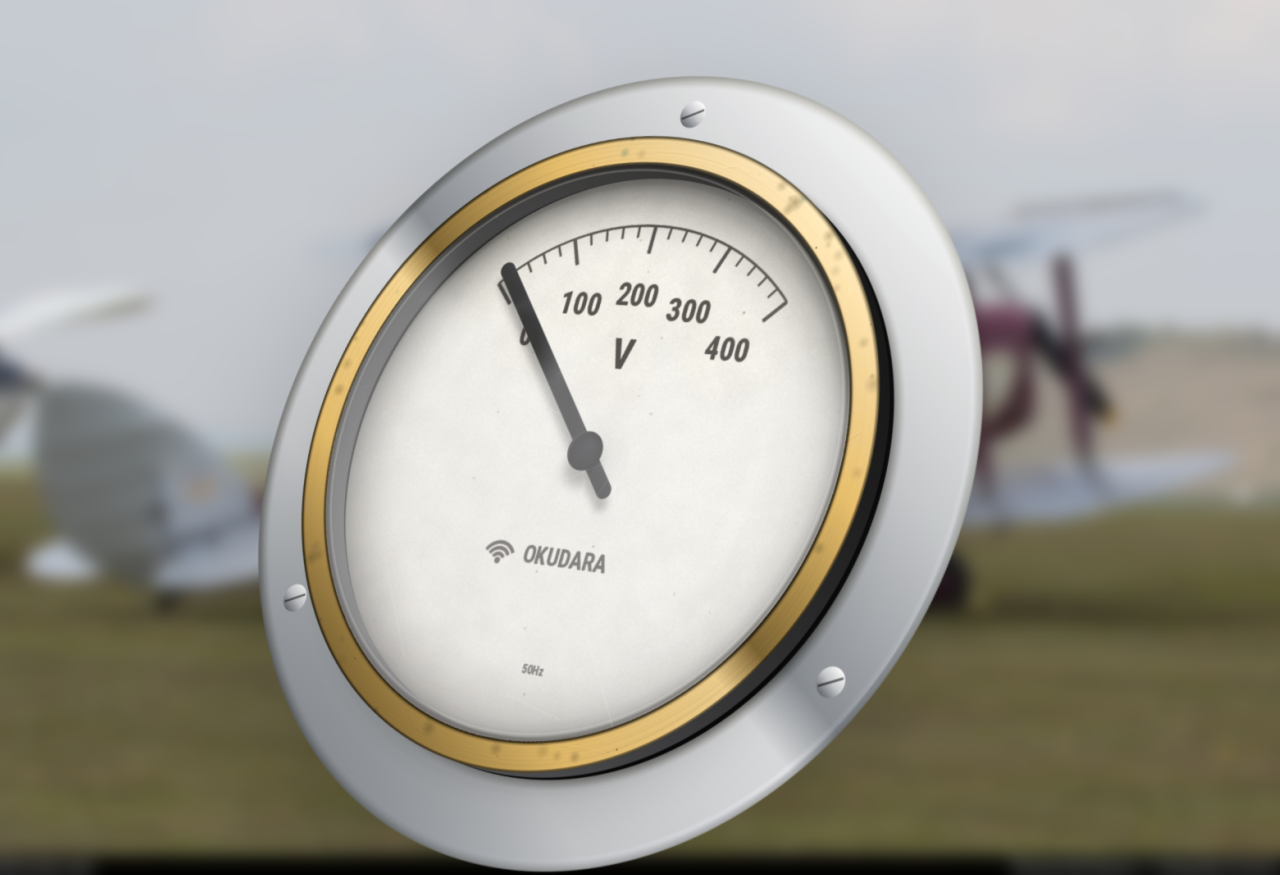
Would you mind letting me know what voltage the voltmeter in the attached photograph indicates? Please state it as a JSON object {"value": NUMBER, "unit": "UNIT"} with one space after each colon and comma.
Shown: {"value": 20, "unit": "V"}
